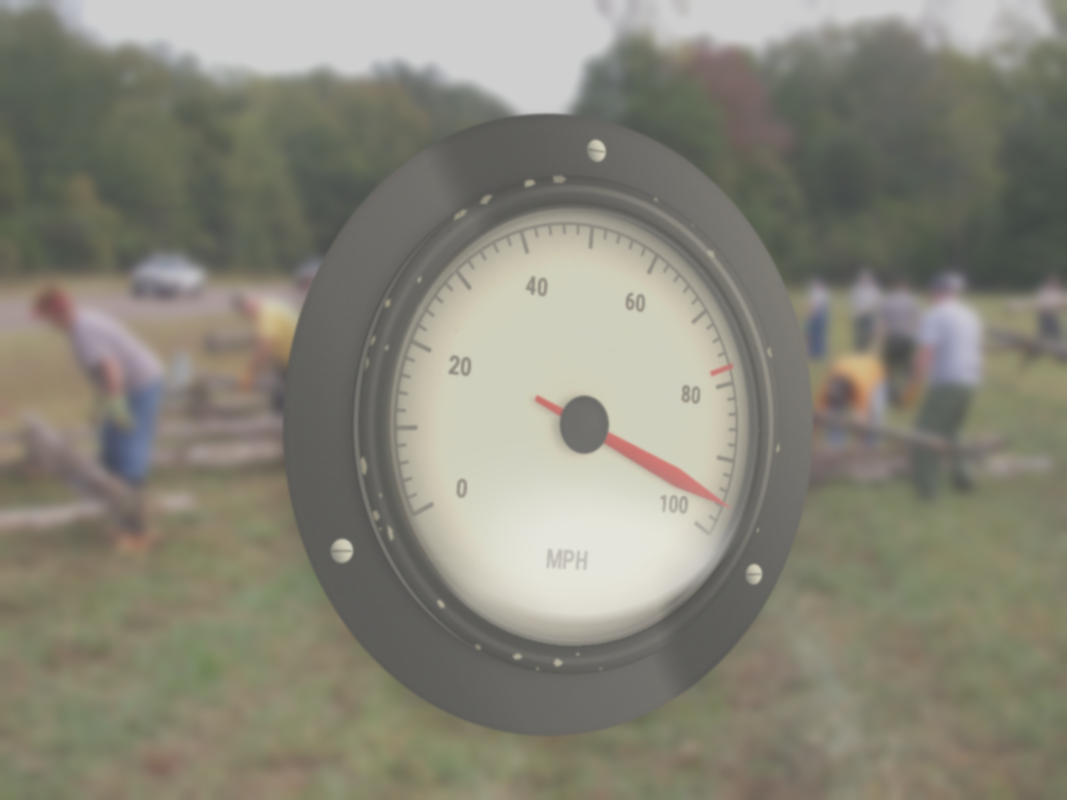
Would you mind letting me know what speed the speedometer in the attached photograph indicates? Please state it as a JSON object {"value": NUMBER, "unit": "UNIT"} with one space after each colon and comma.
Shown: {"value": 96, "unit": "mph"}
